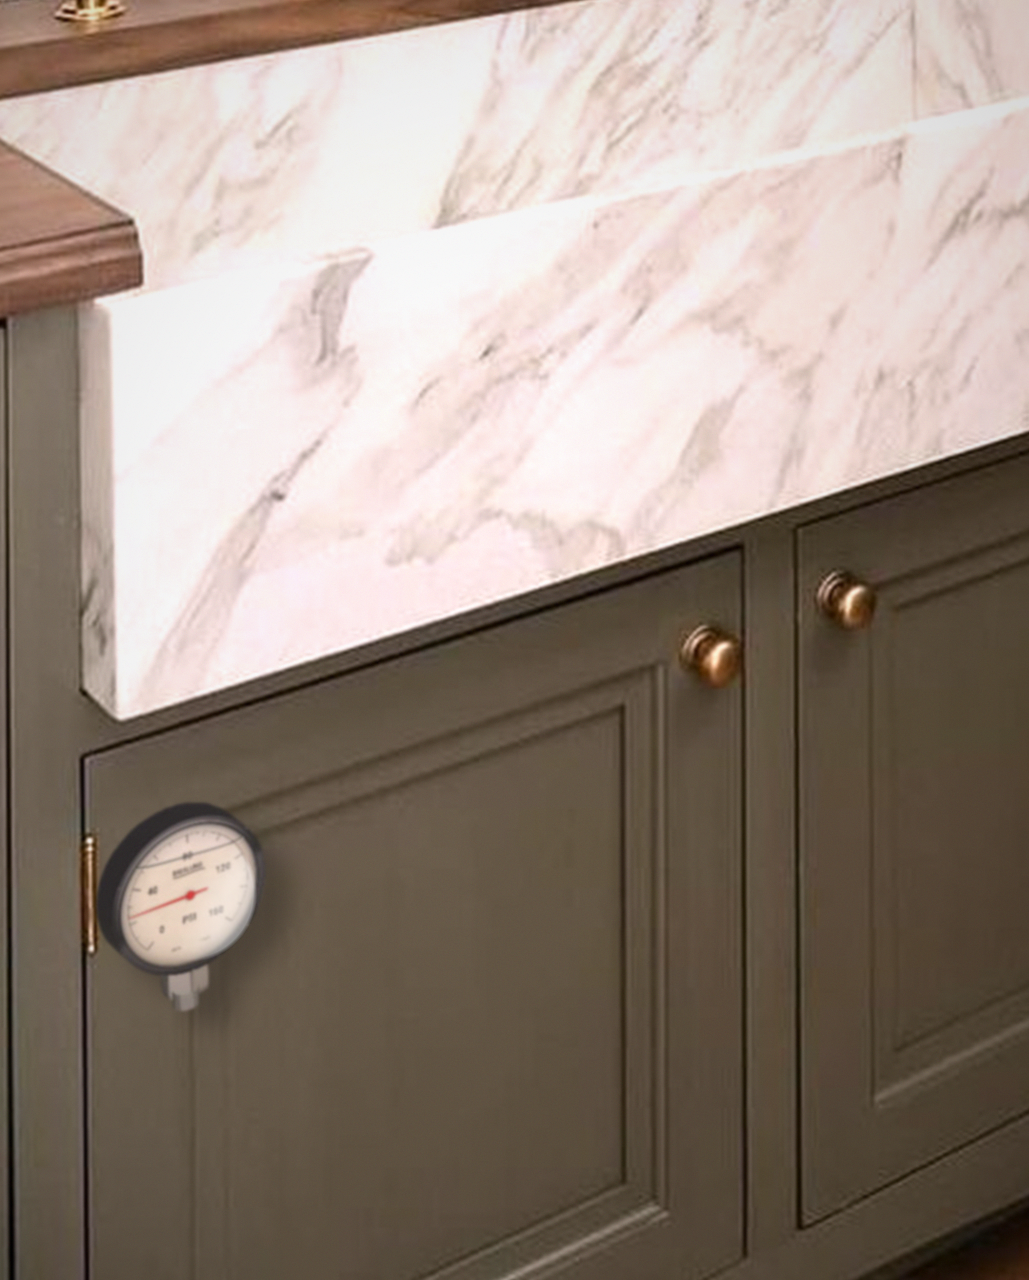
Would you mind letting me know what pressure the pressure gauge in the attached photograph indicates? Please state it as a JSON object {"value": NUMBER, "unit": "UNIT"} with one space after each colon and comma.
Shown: {"value": 25, "unit": "psi"}
